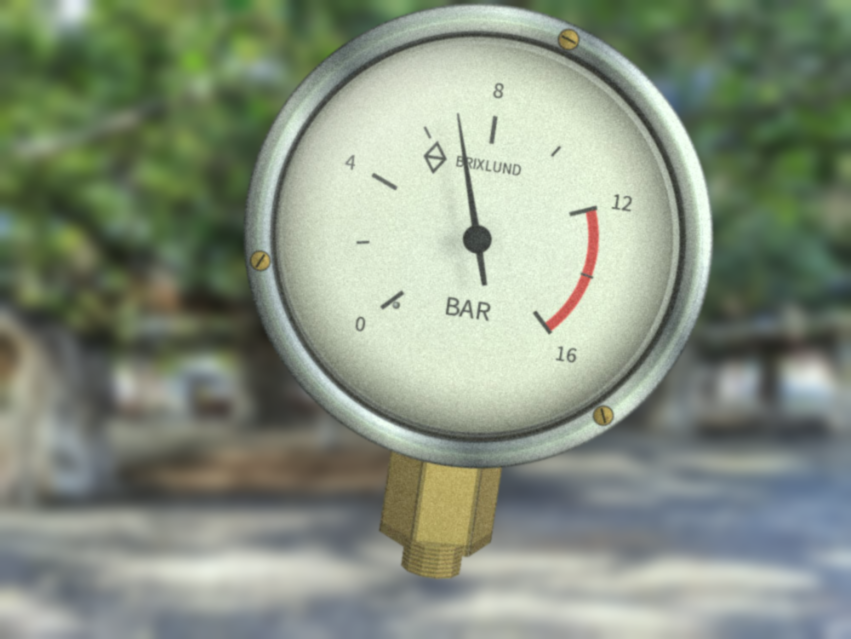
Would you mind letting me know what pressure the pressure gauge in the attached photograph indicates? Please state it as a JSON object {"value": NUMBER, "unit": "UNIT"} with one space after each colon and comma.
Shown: {"value": 7, "unit": "bar"}
